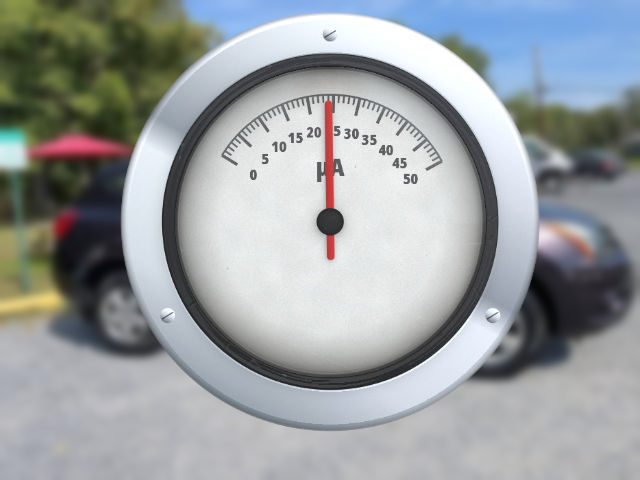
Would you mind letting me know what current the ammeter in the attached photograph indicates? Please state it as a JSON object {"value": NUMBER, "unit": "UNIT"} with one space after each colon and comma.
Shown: {"value": 24, "unit": "µA"}
